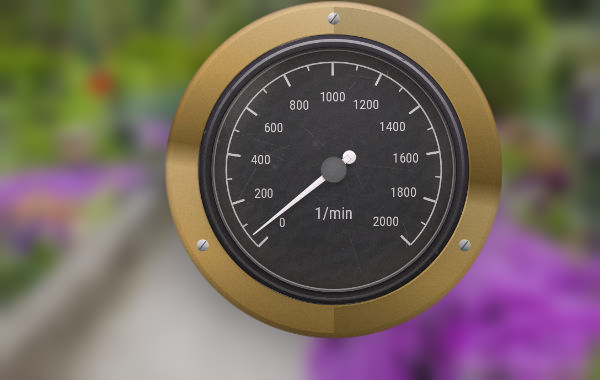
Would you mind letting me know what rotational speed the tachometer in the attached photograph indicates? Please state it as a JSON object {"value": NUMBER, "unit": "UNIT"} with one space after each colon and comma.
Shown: {"value": 50, "unit": "rpm"}
